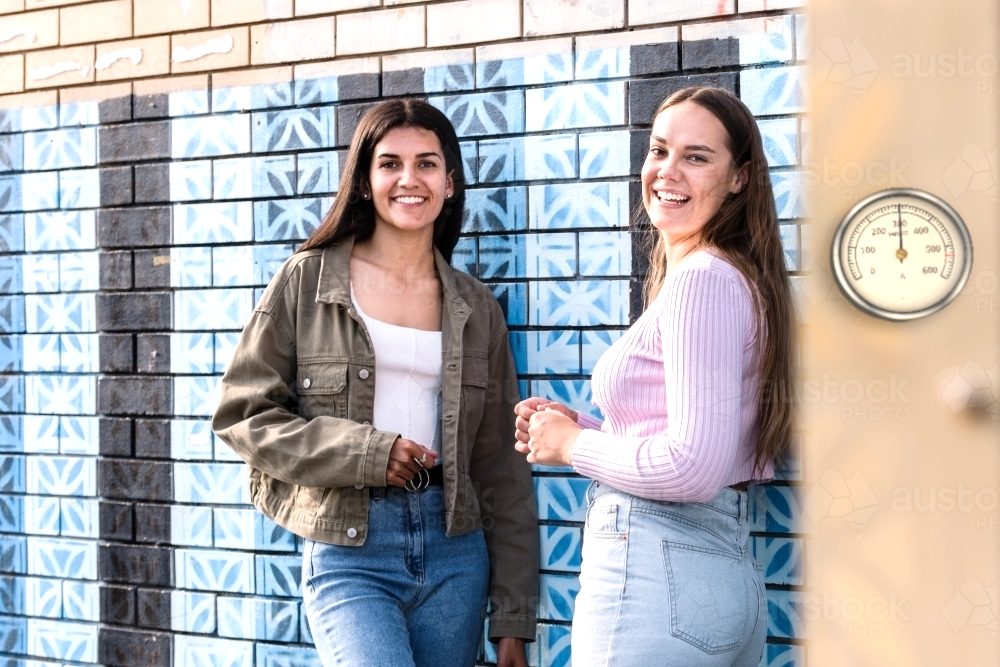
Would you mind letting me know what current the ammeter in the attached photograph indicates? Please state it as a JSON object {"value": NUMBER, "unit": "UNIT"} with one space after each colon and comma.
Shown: {"value": 300, "unit": "A"}
